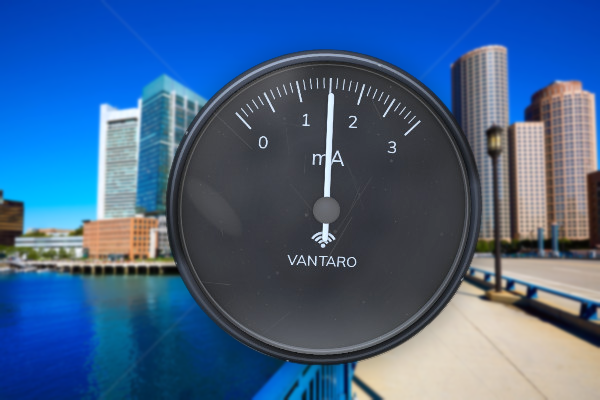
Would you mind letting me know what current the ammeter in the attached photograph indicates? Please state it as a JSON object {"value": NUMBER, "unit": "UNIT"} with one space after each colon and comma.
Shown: {"value": 1.5, "unit": "mA"}
